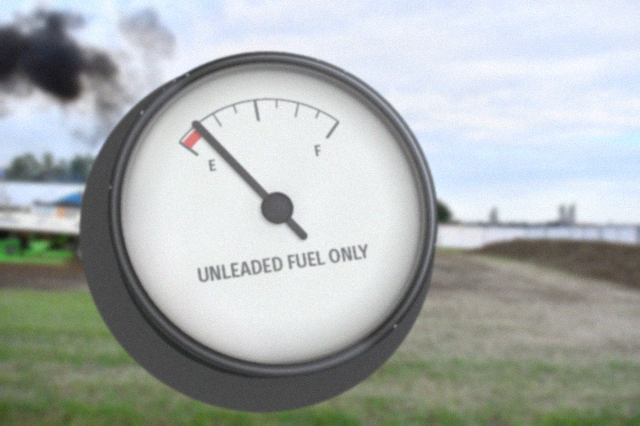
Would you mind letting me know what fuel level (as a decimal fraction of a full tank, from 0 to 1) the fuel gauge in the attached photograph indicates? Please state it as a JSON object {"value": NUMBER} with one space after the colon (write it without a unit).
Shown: {"value": 0.125}
